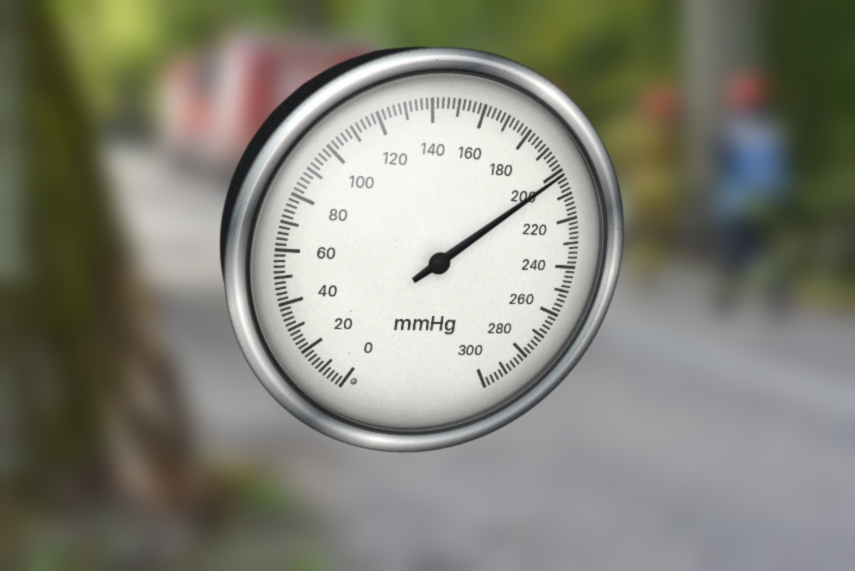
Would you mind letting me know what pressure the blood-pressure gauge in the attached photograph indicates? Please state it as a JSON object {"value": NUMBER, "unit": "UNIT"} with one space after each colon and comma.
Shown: {"value": 200, "unit": "mmHg"}
